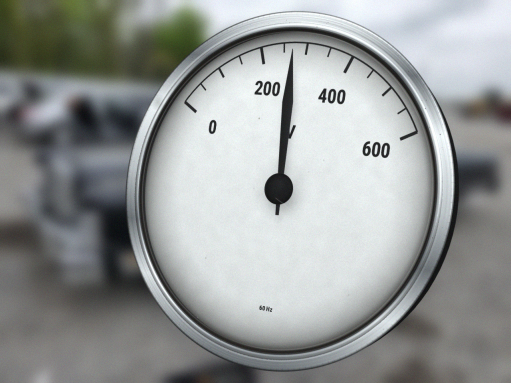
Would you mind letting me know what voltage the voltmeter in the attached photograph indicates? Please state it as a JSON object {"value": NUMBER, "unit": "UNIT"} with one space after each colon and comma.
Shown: {"value": 275, "unit": "V"}
